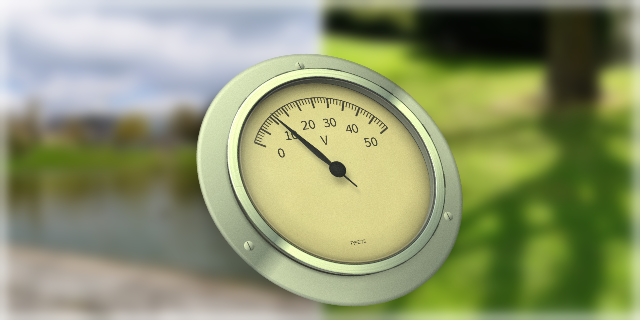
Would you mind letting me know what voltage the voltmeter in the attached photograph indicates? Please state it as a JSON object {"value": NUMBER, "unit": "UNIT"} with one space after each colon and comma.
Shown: {"value": 10, "unit": "V"}
